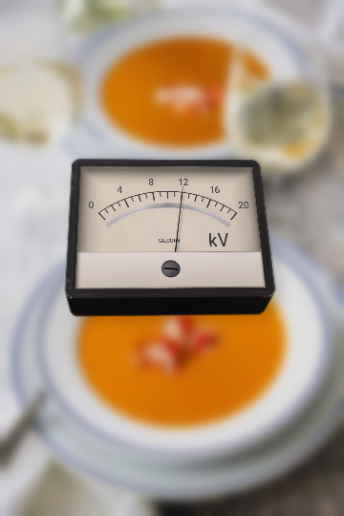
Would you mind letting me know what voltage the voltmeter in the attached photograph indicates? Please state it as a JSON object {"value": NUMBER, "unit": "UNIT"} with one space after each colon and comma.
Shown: {"value": 12, "unit": "kV"}
